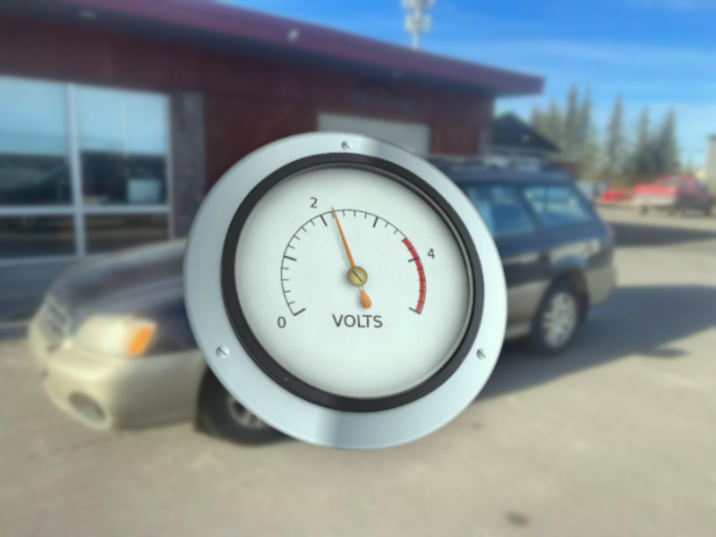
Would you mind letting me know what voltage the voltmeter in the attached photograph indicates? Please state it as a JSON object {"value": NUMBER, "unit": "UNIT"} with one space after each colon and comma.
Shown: {"value": 2.2, "unit": "V"}
